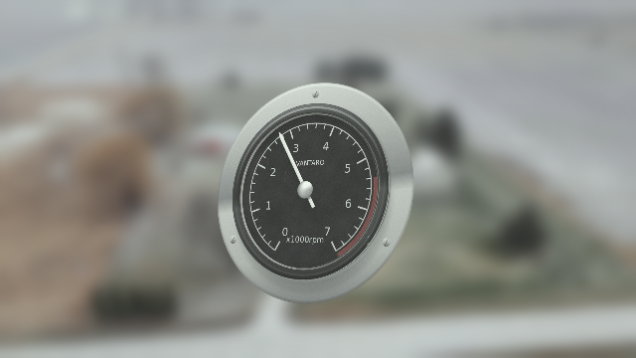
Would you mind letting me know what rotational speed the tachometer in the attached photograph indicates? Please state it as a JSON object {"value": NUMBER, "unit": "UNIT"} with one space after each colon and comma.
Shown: {"value": 2800, "unit": "rpm"}
